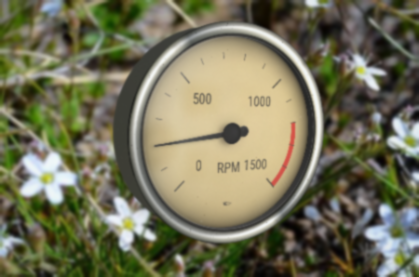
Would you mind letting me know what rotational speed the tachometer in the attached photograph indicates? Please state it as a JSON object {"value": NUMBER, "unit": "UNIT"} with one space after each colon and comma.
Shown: {"value": 200, "unit": "rpm"}
